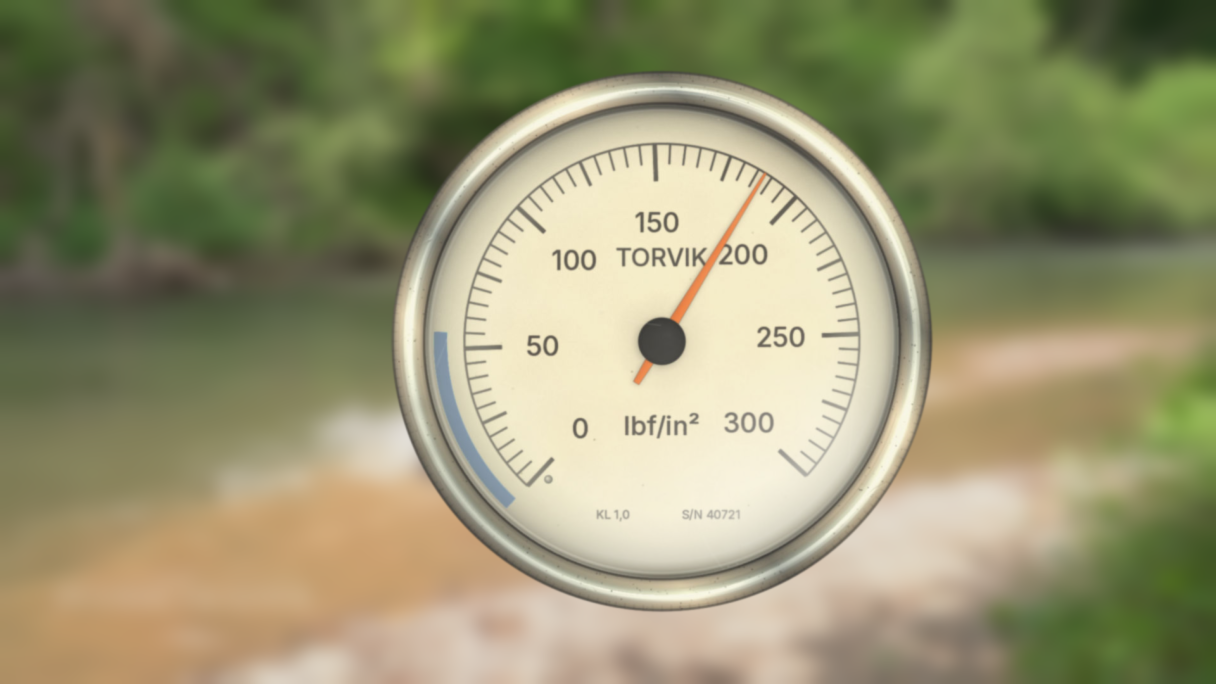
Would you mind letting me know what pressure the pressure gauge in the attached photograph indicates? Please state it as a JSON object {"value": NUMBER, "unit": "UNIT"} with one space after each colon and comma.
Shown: {"value": 187.5, "unit": "psi"}
